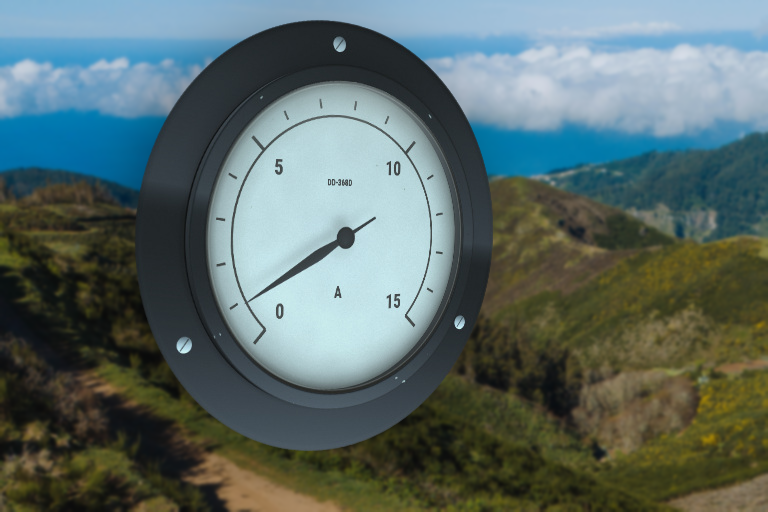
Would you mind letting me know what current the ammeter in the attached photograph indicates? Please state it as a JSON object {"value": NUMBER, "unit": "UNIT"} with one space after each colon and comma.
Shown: {"value": 1, "unit": "A"}
